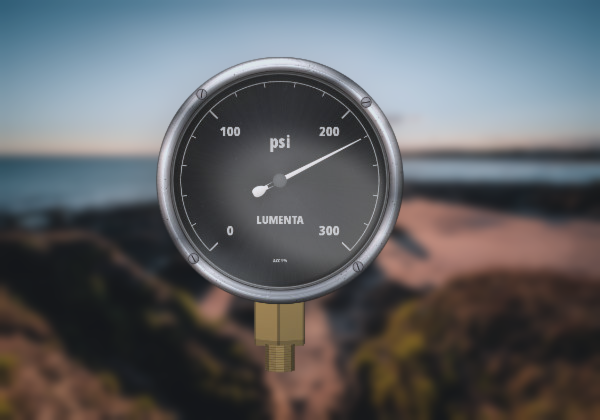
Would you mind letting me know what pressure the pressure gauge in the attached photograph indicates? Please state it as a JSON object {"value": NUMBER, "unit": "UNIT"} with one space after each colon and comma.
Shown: {"value": 220, "unit": "psi"}
